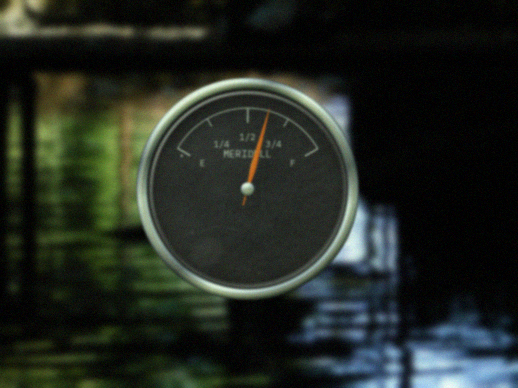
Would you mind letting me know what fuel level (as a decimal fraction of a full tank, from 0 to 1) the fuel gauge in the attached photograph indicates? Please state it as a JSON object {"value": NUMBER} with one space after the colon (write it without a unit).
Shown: {"value": 0.625}
